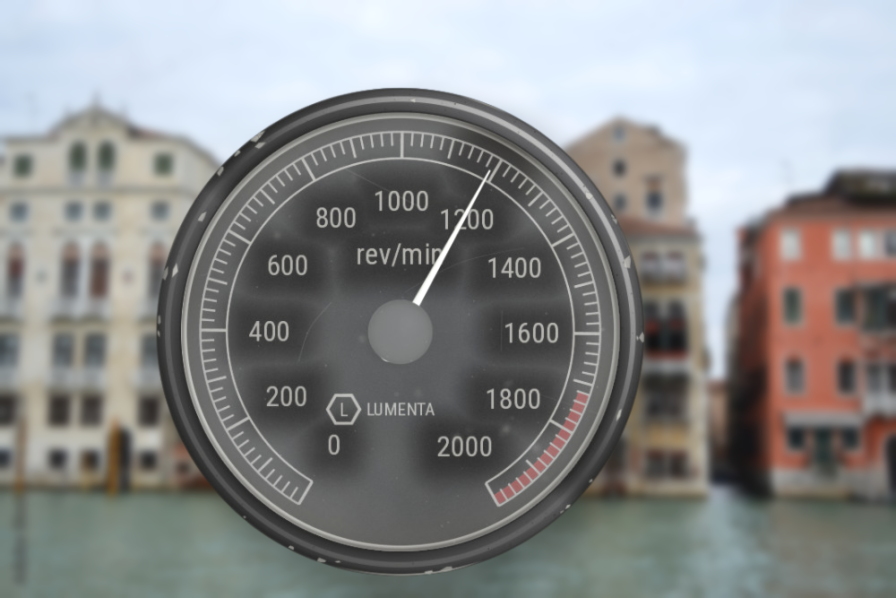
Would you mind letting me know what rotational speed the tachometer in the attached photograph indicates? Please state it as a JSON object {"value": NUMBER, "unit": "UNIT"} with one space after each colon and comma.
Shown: {"value": 1190, "unit": "rpm"}
